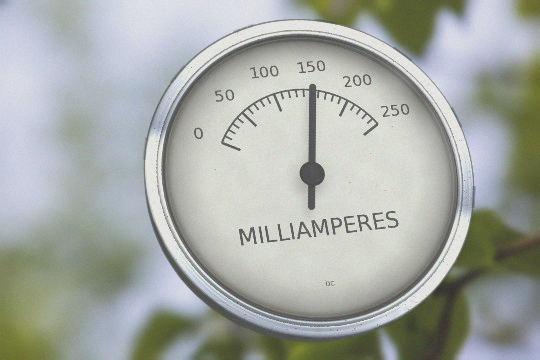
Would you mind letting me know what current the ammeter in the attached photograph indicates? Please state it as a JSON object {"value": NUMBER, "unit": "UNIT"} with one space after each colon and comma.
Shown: {"value": 150, "unit": "mA"}
